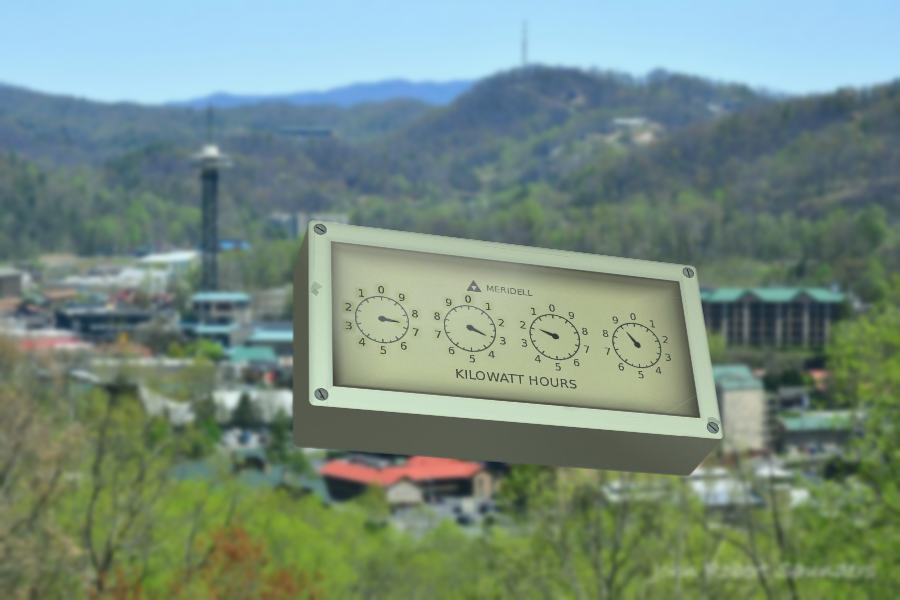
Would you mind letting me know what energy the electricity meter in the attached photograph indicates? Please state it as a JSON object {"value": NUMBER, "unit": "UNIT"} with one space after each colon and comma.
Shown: {"value": 7319, "unit": "kWh"}
